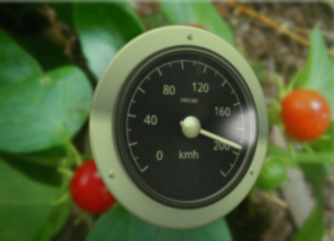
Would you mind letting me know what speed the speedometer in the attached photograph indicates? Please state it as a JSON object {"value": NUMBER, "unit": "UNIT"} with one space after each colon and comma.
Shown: {"value": 195, "unit": "km/h"}
